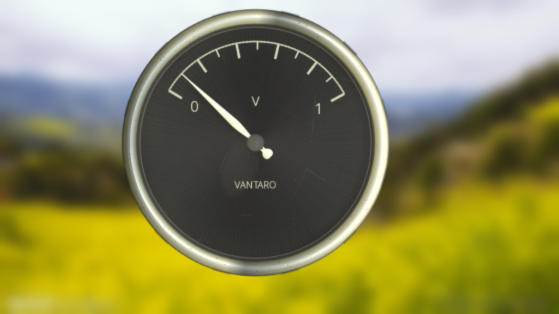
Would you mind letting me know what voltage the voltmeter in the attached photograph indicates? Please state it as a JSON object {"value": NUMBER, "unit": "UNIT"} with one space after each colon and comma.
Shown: {"value": 0.1, "unit": "V"}
